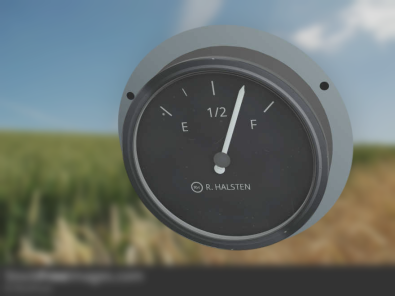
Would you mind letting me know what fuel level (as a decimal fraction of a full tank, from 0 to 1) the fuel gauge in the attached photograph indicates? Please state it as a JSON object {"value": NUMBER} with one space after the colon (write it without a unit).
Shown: {"value": 0.75}
